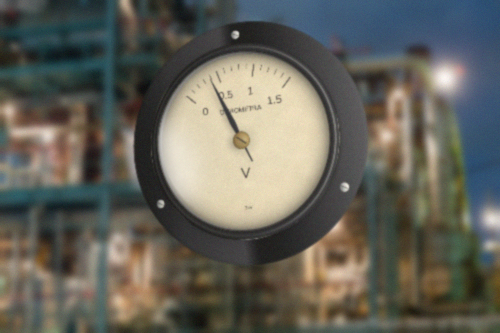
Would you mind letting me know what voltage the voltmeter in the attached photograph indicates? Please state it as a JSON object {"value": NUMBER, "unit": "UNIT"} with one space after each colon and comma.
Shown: {"value": 0.4, "unit": "V"}
